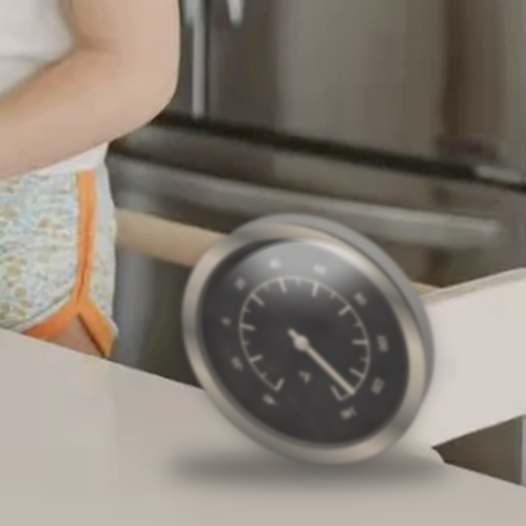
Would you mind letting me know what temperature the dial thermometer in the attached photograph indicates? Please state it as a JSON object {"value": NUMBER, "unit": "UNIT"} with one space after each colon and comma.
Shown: {"value": 130, "unit": "°F"}
